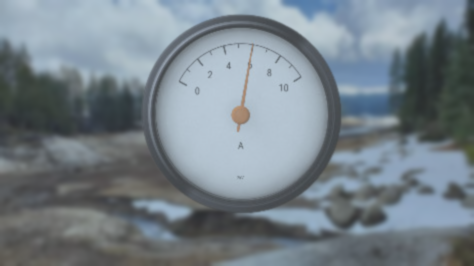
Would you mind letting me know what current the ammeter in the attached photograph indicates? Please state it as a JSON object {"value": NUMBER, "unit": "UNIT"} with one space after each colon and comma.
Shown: {"value": 6, "unit": "A"}
